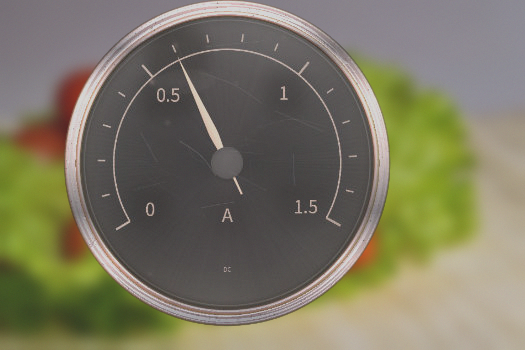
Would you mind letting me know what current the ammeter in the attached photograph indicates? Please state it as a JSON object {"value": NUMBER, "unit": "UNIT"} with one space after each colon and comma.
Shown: {"value": 0.6, "unit": "A"}
